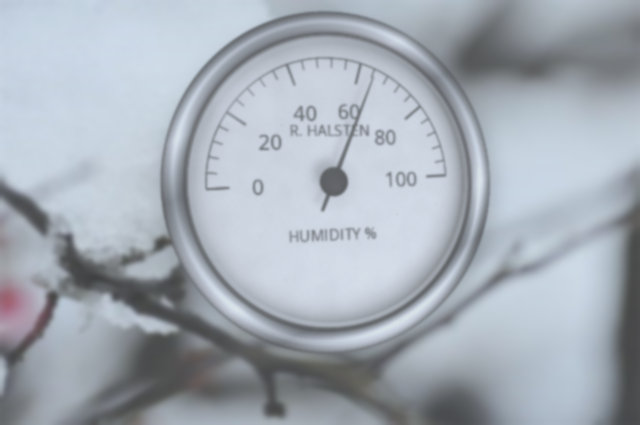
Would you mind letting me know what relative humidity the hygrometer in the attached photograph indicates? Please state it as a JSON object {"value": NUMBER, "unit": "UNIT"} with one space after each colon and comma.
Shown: {"value": 64, "unit": "%"}
